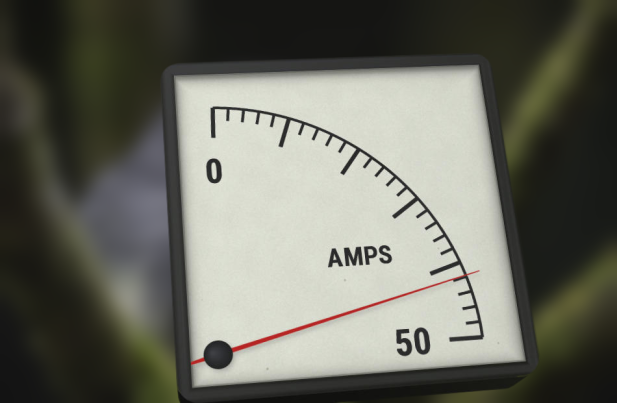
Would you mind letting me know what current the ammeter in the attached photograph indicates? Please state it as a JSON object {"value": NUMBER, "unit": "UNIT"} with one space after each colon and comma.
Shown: {"value": 42, "unit": "A"}
